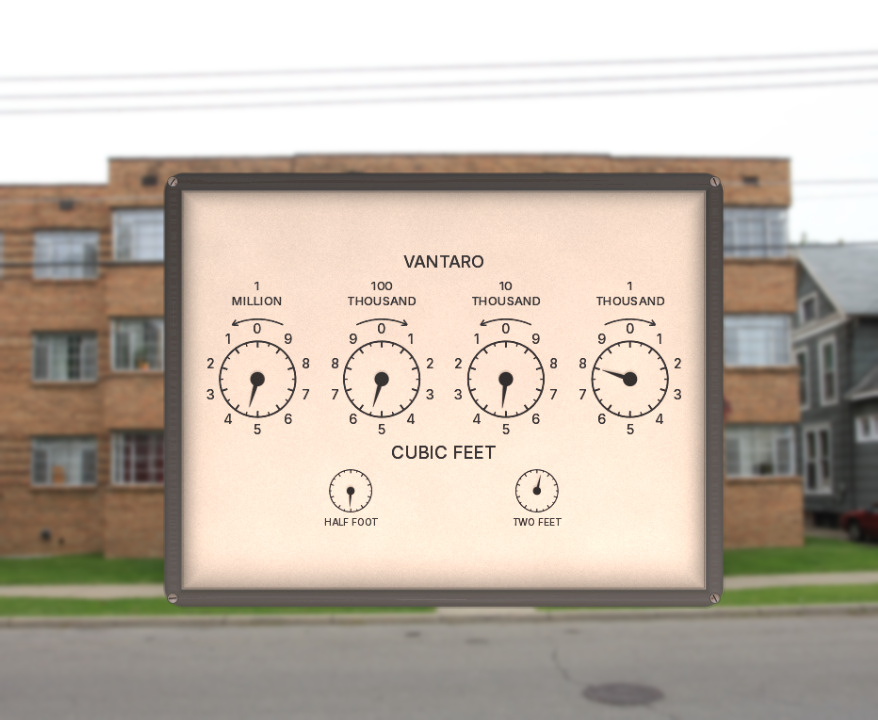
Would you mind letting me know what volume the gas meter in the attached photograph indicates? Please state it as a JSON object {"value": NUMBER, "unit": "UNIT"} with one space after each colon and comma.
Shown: {"value": 454800, "unit": "ft³"}
